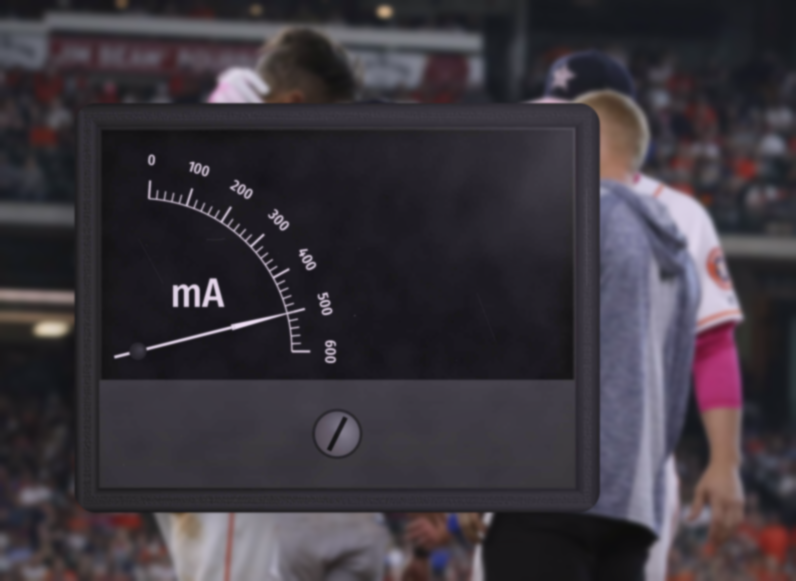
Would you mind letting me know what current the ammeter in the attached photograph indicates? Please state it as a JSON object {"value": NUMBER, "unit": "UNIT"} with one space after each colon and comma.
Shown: {"value": 500, "unit": "mA"}
